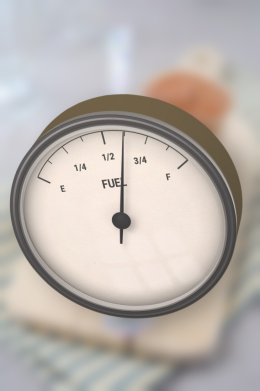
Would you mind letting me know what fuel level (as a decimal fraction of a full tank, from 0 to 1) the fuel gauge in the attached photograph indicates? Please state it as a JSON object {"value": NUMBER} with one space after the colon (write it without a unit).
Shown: {"value": 0.625}
